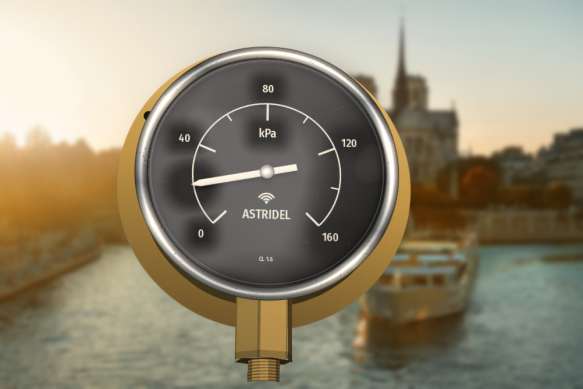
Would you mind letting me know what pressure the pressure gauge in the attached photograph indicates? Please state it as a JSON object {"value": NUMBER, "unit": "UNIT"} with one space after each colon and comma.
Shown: {"value": 20, "unit": "kPa"}
